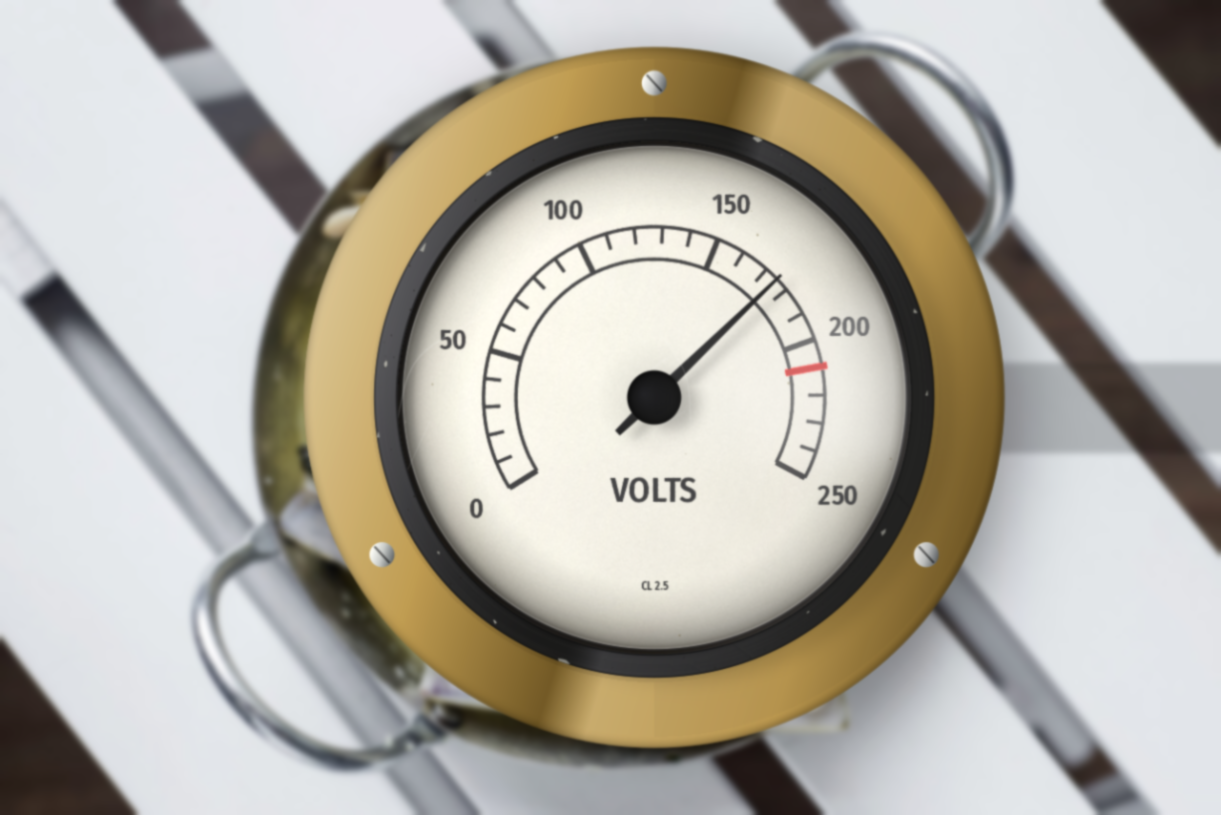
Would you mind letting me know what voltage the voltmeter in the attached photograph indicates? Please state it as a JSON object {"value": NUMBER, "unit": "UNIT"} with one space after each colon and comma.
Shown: {"value": 175, "unit": "V"}
